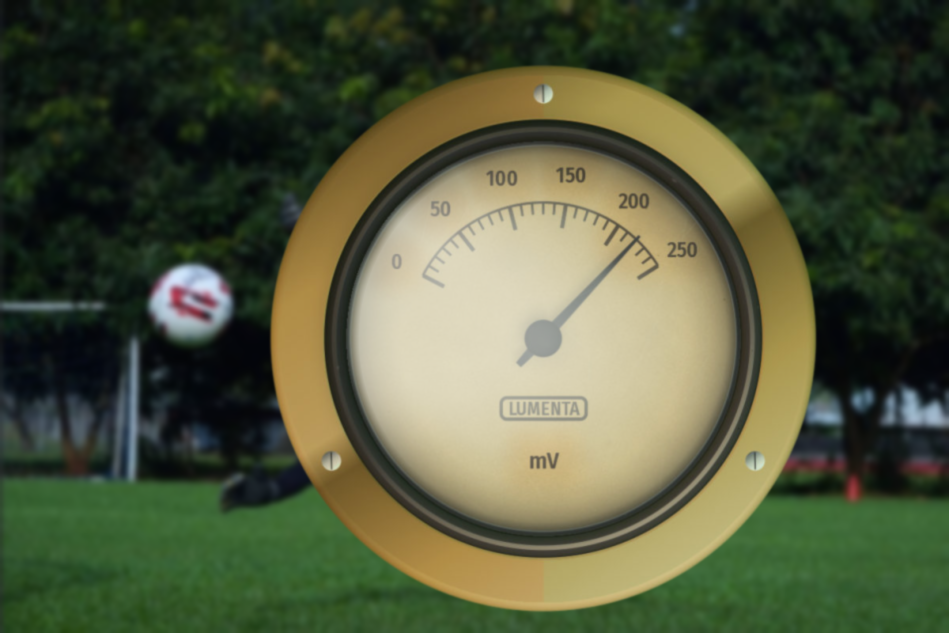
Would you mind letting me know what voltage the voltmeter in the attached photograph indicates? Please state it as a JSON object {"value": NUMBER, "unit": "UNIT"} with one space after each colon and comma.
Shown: {"value": 220, "unit": "mV"}
